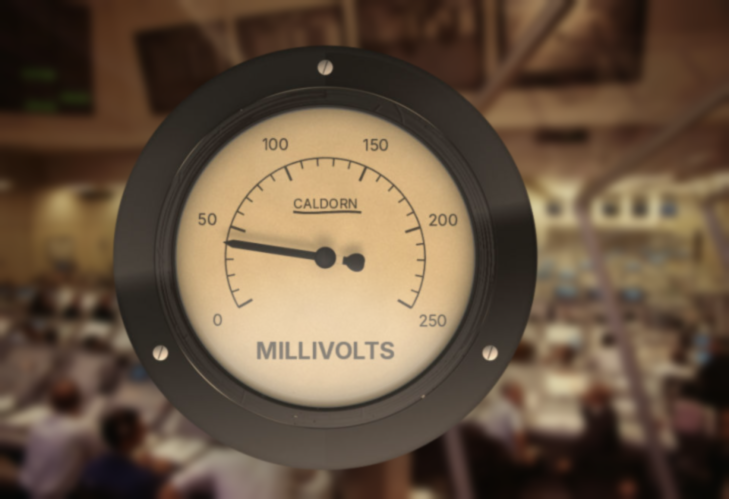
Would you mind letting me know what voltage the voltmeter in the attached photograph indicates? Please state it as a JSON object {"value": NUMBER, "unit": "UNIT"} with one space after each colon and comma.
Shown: {"value": 40, "unit": "mV"}
